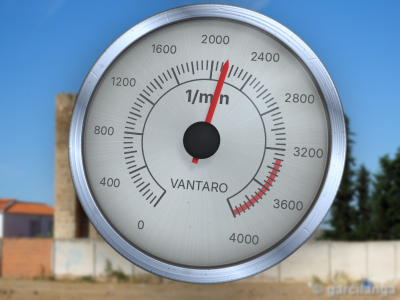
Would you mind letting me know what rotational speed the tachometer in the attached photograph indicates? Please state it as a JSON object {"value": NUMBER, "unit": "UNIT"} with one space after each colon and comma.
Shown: {"value": 2150, "unit": "rpm"}
